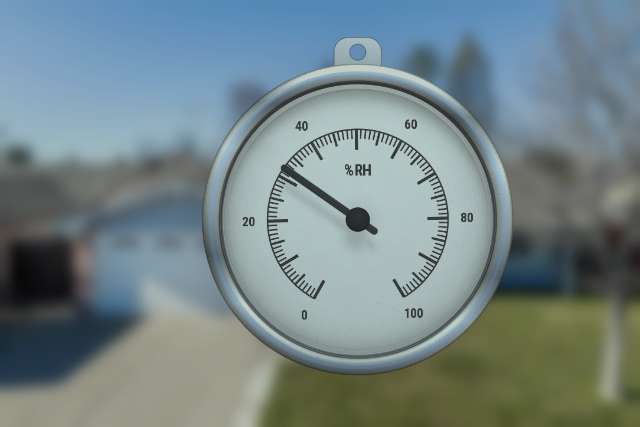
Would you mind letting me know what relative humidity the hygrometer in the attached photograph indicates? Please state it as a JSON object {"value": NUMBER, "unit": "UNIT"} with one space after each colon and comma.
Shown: {"value": 32, "unit": "%"}
